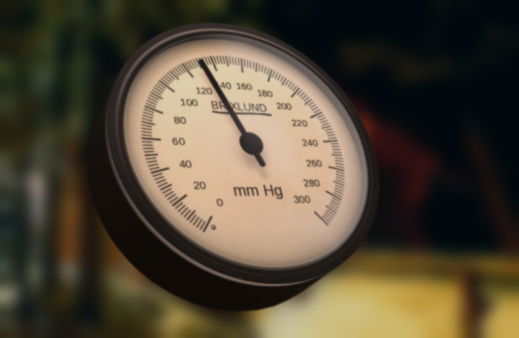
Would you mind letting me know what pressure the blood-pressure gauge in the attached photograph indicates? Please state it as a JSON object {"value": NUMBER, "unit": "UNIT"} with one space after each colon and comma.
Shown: {"value": 130, "unit": "mmHg"}
